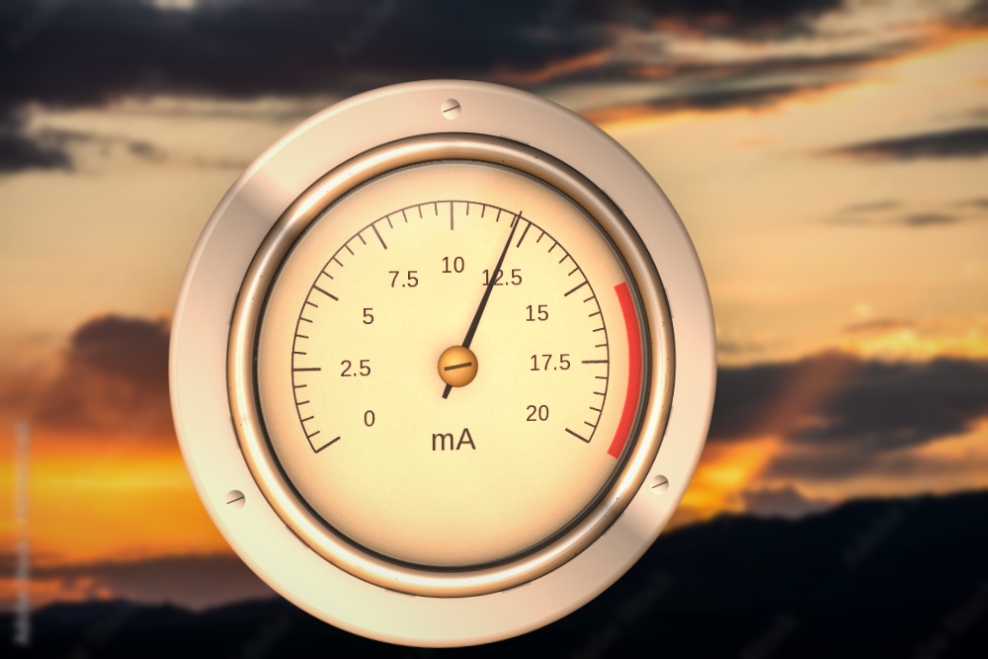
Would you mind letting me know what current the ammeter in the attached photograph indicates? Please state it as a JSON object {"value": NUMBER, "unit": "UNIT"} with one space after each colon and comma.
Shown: {"value": 12, "unit": "mA"}
